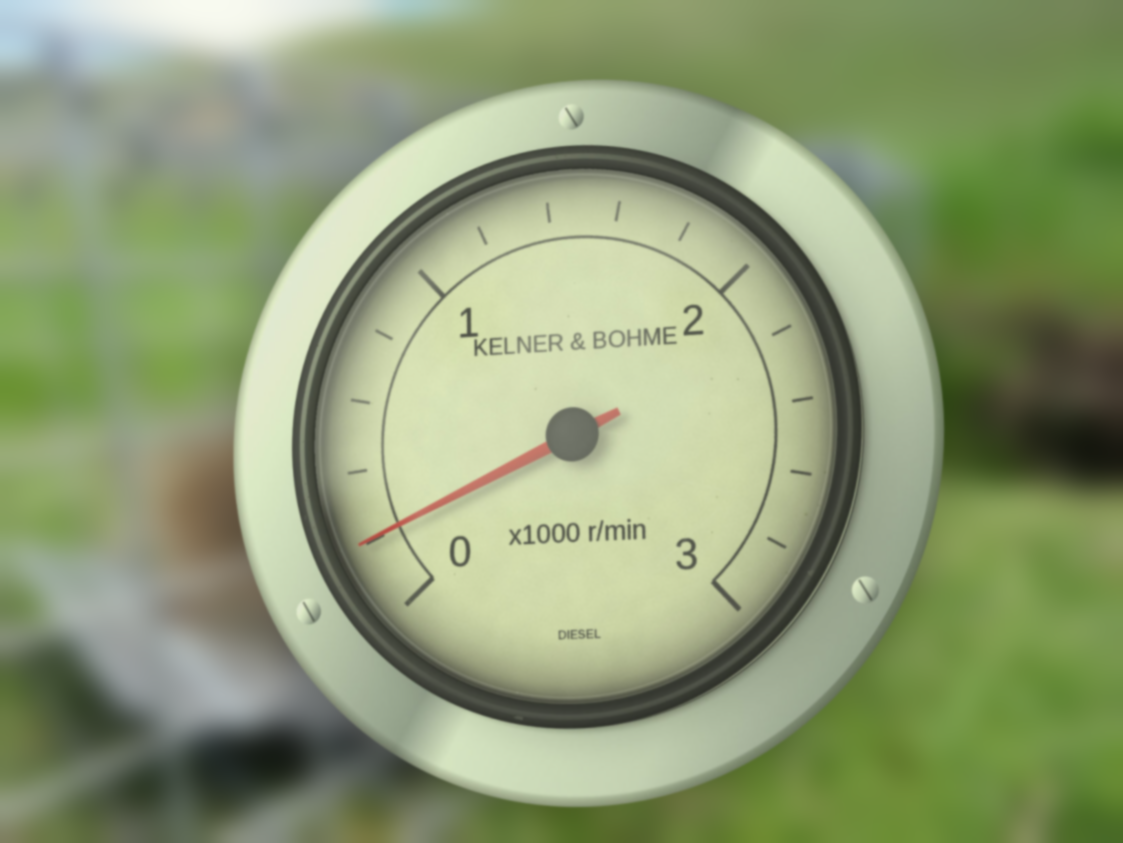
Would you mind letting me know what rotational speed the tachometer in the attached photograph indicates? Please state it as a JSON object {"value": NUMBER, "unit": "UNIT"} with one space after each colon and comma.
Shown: {"value": 200, "unit": "rpm"}
